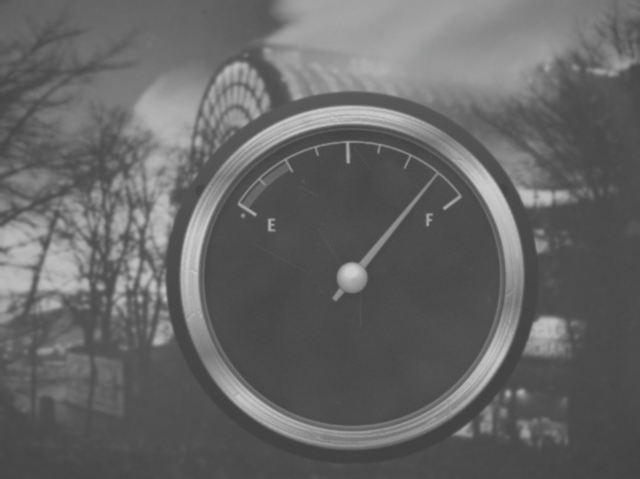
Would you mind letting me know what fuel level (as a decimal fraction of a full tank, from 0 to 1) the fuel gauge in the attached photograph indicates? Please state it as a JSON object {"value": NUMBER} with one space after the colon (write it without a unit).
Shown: {"value": 0.875}
